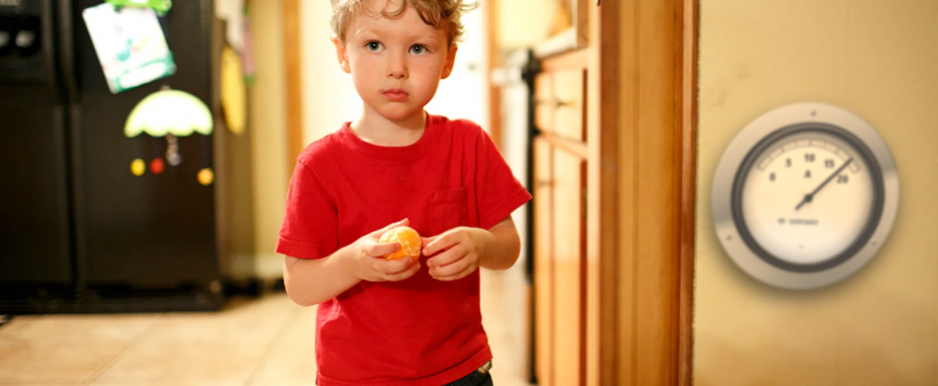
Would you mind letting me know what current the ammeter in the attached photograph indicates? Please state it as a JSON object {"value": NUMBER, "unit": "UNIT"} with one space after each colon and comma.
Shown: {"value": 17.5, "unit": "A"}
